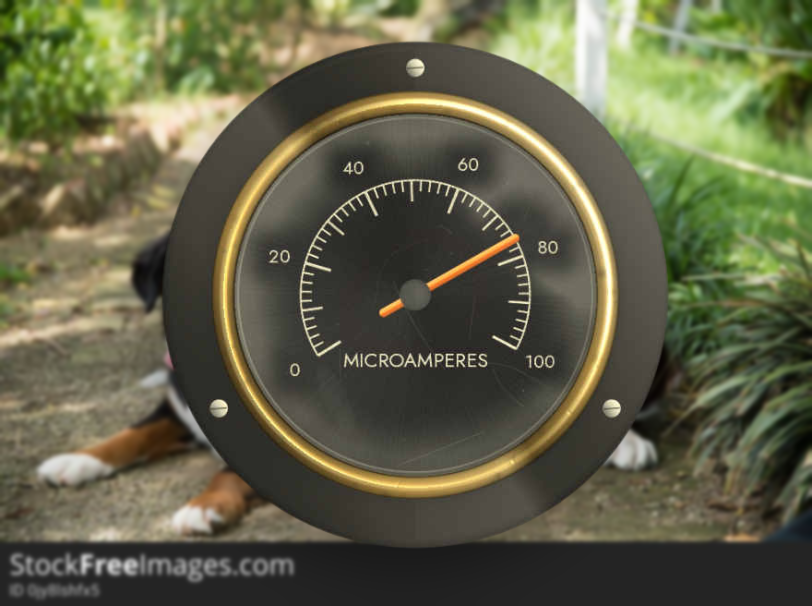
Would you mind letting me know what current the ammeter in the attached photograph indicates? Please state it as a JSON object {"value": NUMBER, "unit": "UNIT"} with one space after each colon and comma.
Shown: {"value": 76, "unit": "µA"}
